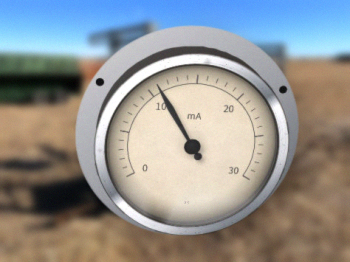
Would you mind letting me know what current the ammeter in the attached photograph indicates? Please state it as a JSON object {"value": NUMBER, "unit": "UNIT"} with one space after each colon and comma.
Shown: {"value": 11, "unit": "mA"}
